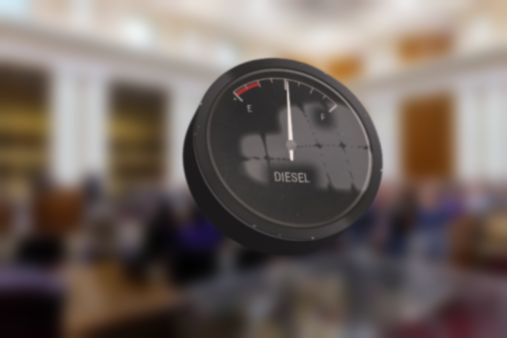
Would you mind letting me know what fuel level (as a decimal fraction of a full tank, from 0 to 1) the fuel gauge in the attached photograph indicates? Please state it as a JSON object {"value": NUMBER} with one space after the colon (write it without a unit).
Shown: {"value": 0.5}
